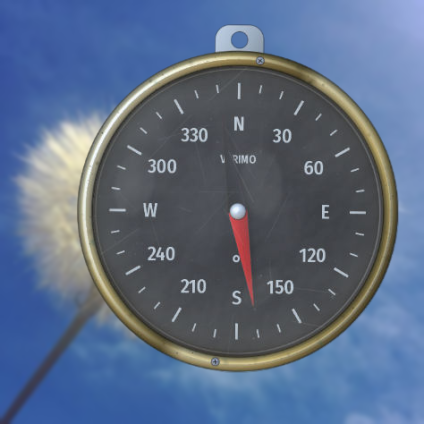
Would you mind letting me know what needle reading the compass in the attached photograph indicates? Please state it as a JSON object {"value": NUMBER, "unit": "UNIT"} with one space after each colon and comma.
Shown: {"value": 170, "unit": "°"}
